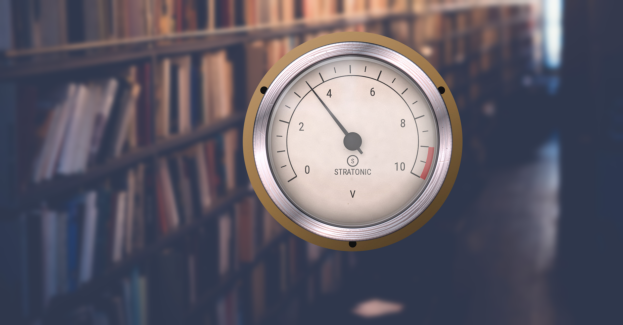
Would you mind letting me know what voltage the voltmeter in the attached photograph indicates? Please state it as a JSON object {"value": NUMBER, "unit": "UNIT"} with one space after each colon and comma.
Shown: {"value": 3.5, "unit": "V"}
